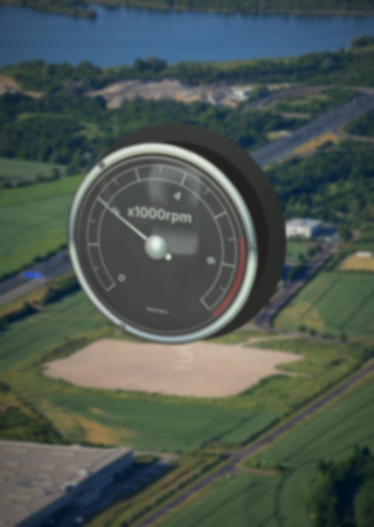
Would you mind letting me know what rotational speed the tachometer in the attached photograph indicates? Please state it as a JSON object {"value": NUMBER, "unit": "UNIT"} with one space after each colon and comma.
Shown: {"value": 2000, "unit": "rpm"}
